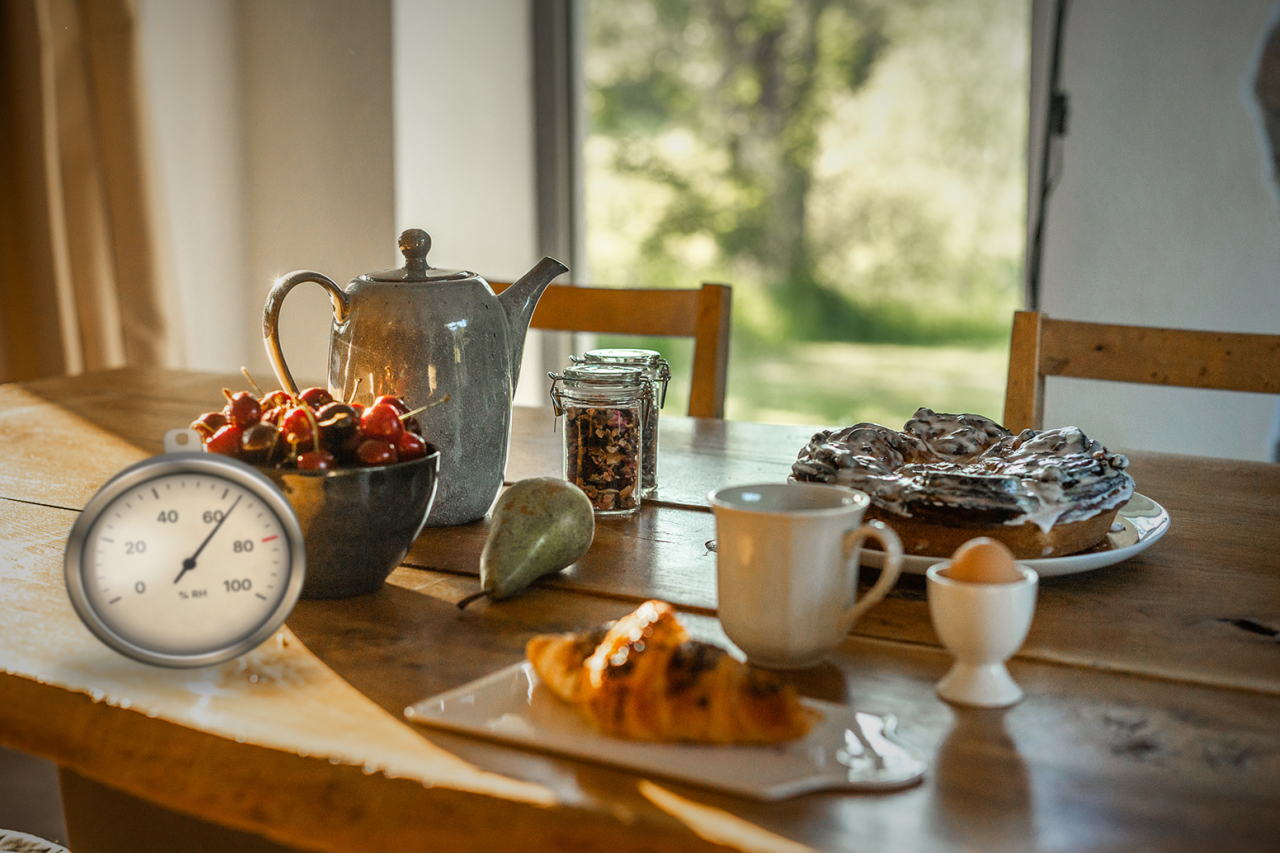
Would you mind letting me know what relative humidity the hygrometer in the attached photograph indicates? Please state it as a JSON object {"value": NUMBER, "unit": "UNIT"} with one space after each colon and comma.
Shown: {"value": 64, "unit": "%"}
